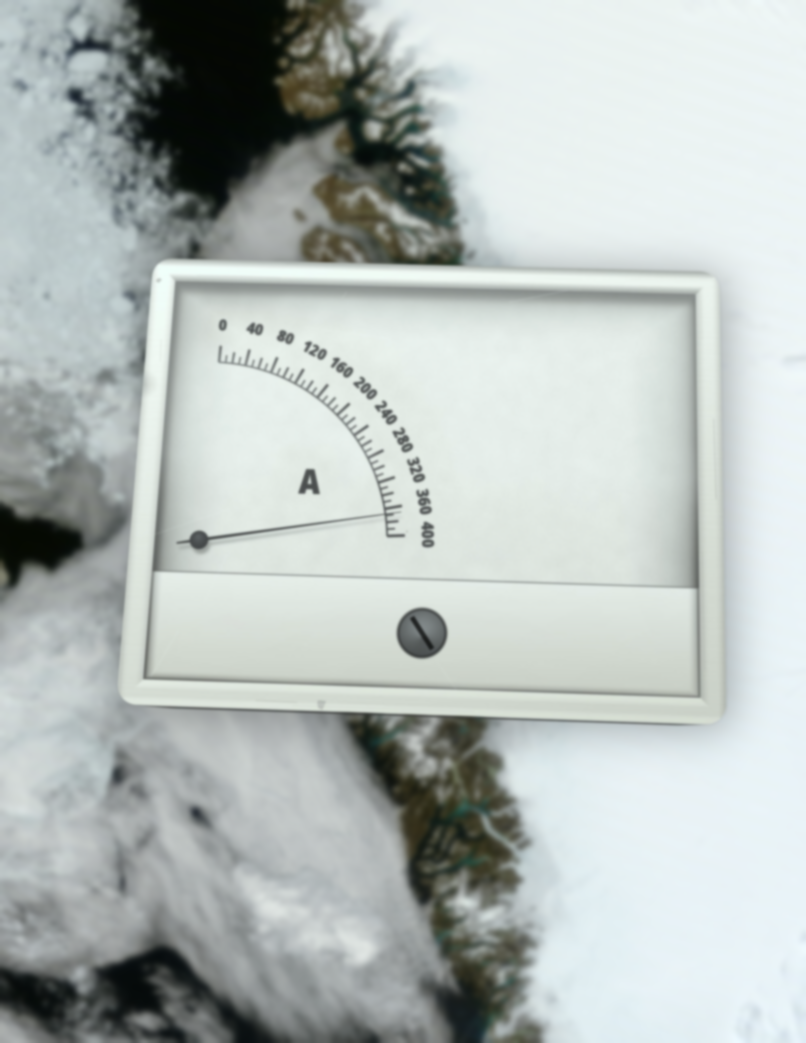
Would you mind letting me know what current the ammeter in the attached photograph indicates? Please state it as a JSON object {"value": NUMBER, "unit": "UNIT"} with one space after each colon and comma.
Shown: {"value": 370, "unit": "A"}
